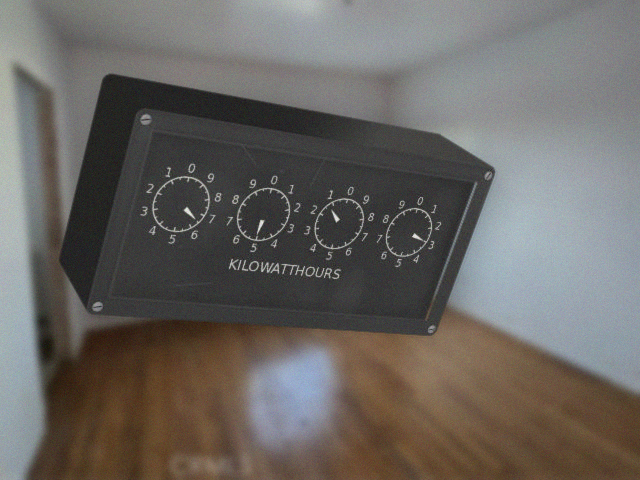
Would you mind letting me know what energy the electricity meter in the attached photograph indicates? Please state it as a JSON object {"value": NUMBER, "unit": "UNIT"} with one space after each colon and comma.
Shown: {"value": 6513, "unit": "kWh"}
